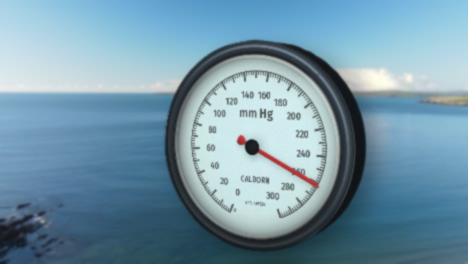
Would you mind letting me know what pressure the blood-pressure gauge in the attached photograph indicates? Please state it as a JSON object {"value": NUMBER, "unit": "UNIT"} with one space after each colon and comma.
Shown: {"value": 260, "unit": "mmHg"}
